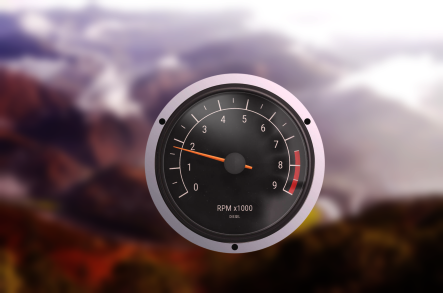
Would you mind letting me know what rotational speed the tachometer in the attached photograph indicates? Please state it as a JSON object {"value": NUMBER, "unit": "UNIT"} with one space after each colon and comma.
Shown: {"value": 1750, "unit": "rpm"}
